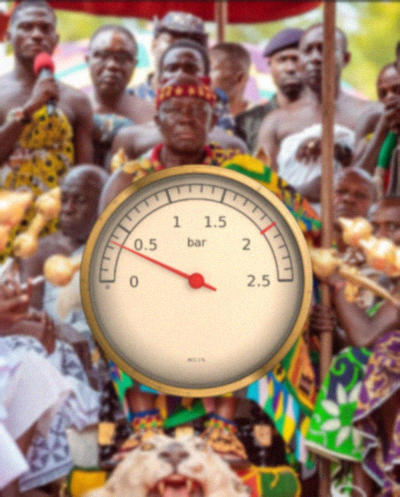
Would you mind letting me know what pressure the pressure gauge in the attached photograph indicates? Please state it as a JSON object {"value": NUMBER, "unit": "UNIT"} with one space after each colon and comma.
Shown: {"value": 0.35, "unit": "bar"}
